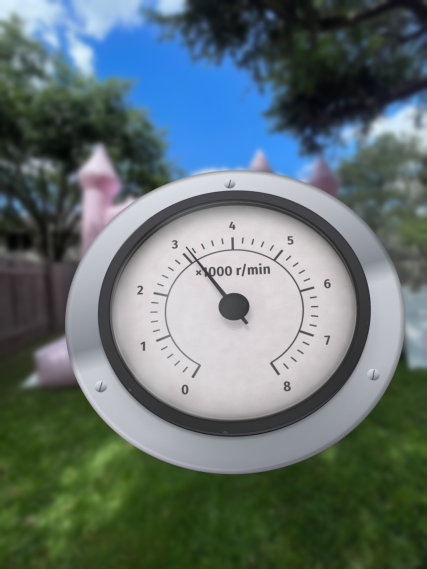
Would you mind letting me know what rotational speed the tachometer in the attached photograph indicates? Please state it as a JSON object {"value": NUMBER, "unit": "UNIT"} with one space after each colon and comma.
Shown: {"value": 3100, "unit": "rpm"}
